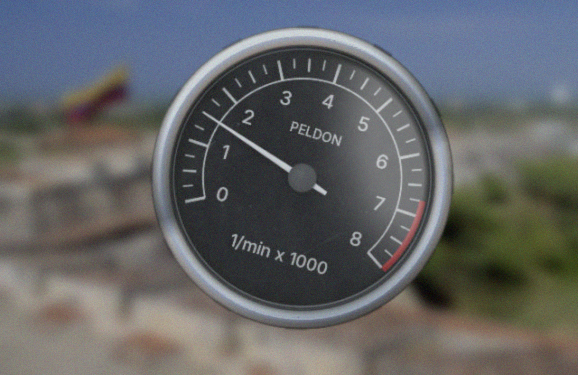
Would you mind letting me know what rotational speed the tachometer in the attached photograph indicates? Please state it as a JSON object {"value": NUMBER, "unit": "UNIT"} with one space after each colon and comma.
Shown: {"value": 1500, "unit": "rpm"}
